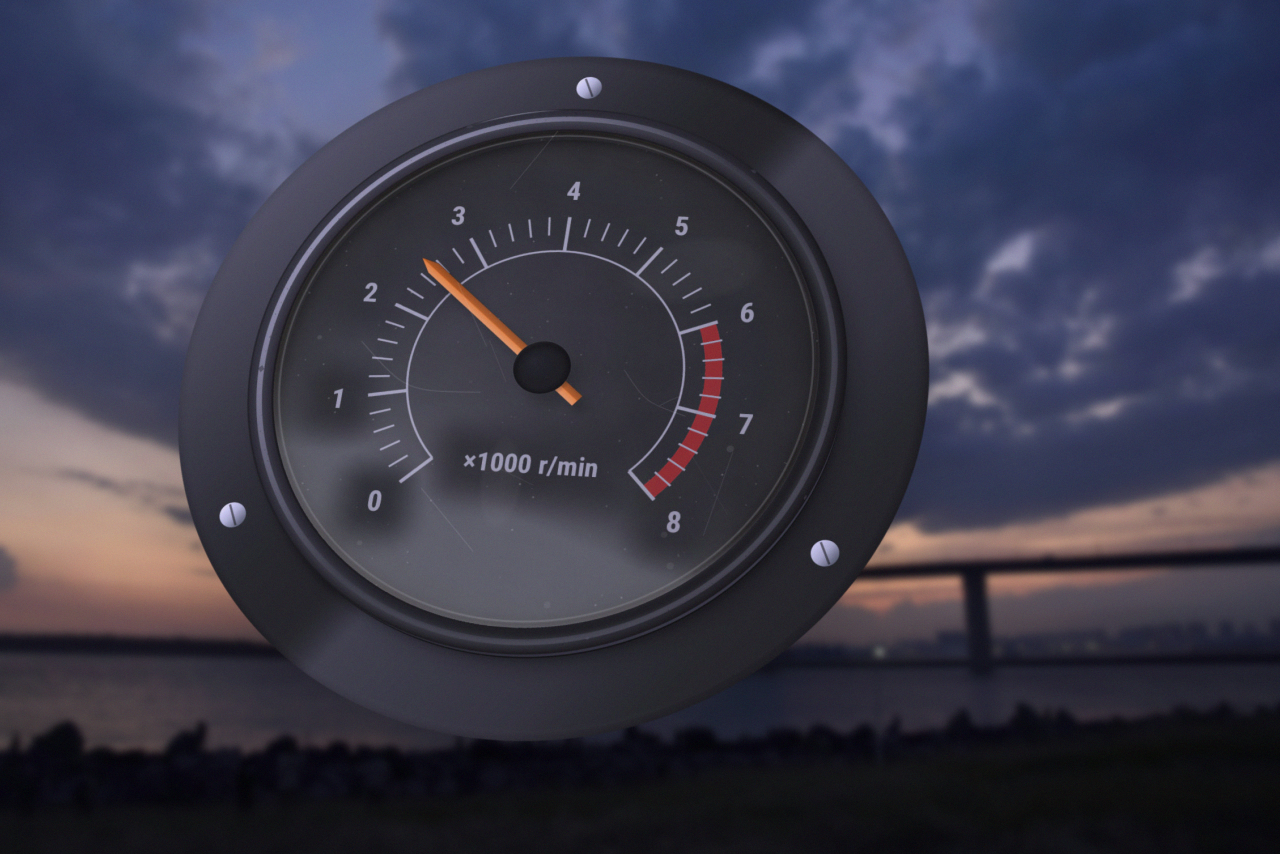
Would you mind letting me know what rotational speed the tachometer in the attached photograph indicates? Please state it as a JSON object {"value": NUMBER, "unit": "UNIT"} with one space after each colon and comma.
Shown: {"value": 2500, "unit": "rpm"}
